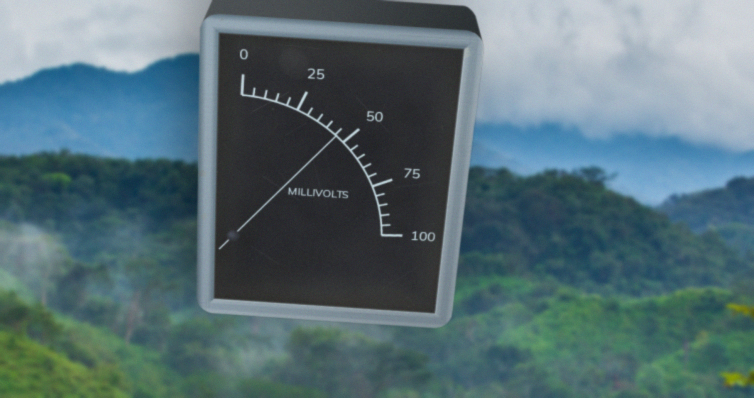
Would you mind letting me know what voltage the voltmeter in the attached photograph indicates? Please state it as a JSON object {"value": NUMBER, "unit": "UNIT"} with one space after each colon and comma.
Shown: {"value": 45, "unit": "mV"}
